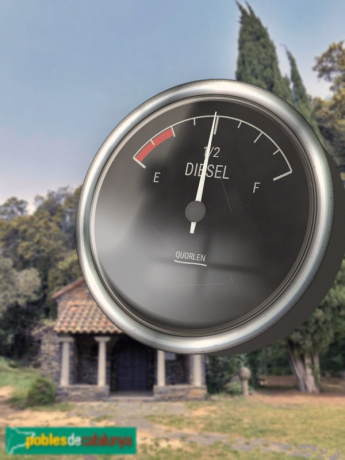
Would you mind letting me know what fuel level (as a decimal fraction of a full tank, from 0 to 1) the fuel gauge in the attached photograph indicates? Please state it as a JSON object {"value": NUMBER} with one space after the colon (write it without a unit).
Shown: {"value": 0.5}
